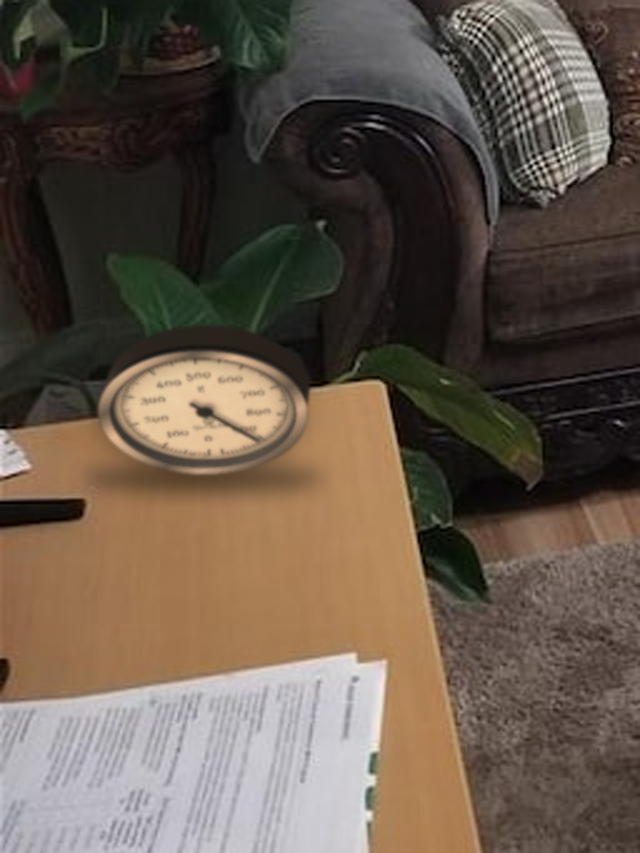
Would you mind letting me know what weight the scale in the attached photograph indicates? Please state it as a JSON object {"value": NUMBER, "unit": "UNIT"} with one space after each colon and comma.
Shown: {"value": 900, "unit": "g"}
